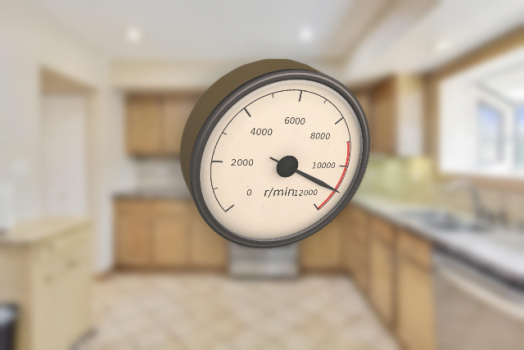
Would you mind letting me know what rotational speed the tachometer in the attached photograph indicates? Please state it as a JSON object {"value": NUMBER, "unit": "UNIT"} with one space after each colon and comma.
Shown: {"value": 11000, "unit": "rpm"}
